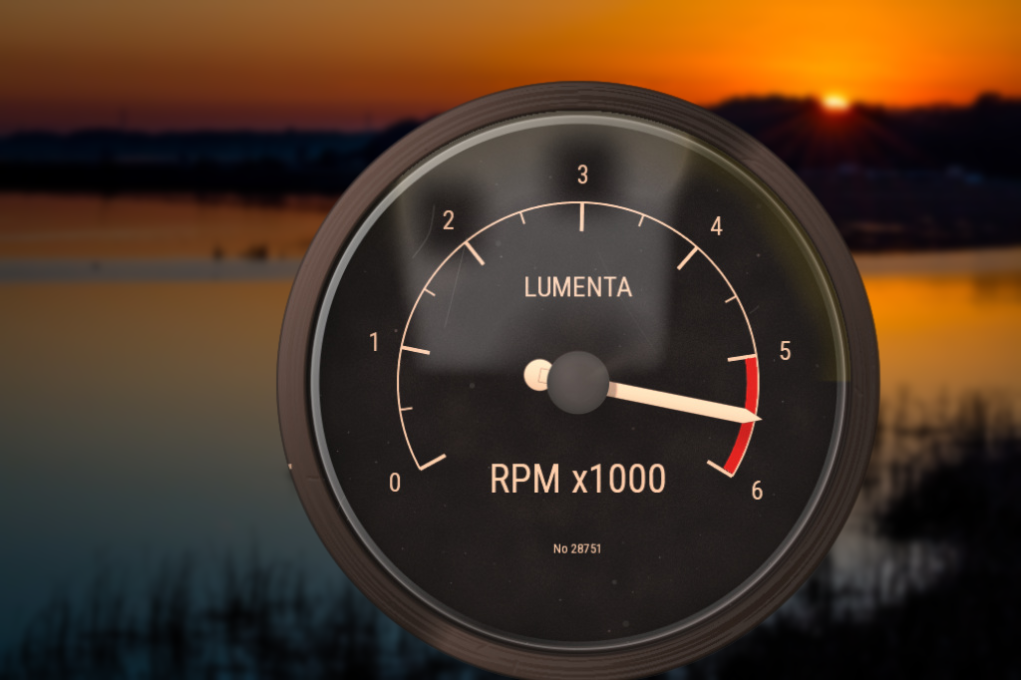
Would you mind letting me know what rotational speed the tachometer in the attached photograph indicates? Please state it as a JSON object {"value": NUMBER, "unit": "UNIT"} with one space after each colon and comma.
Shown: {"value": 5500, "unit": "rpm"}
